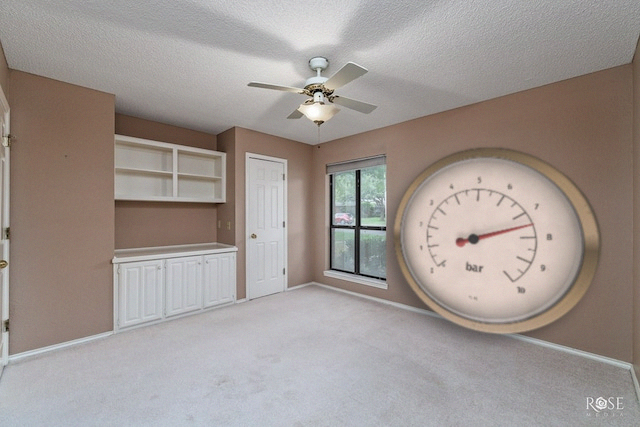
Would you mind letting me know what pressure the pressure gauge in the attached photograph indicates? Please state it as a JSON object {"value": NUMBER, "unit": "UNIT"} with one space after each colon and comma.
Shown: {"value": 7.5, "unit": "bar"}
